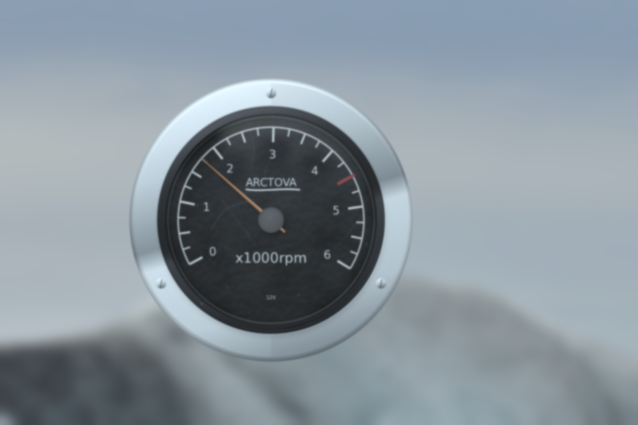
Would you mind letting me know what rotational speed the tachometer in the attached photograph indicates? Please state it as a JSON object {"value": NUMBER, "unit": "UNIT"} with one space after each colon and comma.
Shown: {"value": 1750, "unit": "rpm"}
